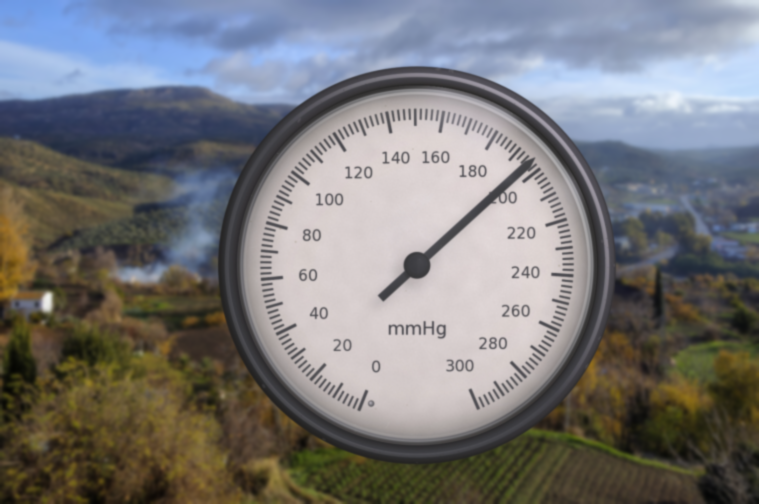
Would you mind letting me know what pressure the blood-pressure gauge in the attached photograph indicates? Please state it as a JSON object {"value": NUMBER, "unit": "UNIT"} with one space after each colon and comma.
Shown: {"value": 196, "unit": "mmHg"}
